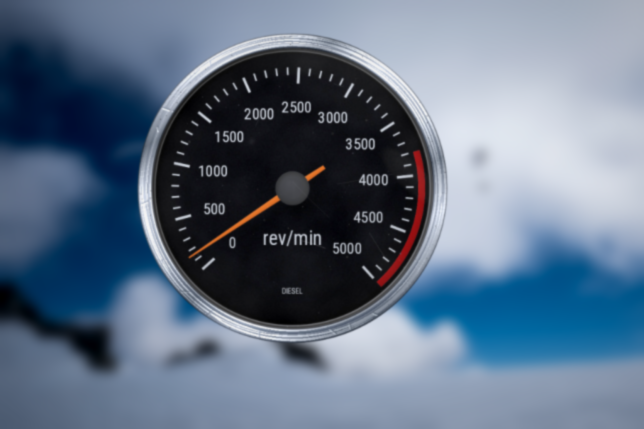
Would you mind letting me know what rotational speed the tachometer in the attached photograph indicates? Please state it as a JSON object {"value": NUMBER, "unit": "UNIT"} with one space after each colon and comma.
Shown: {"value": 150, "unit": "rpm"}
